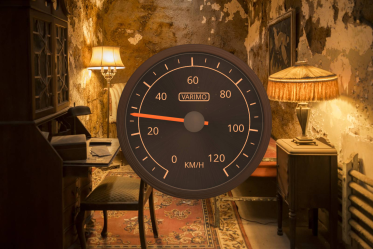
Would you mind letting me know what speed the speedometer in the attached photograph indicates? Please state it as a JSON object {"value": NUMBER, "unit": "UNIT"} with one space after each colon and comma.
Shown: {"value": 27.5, "unit": "km/h"}
